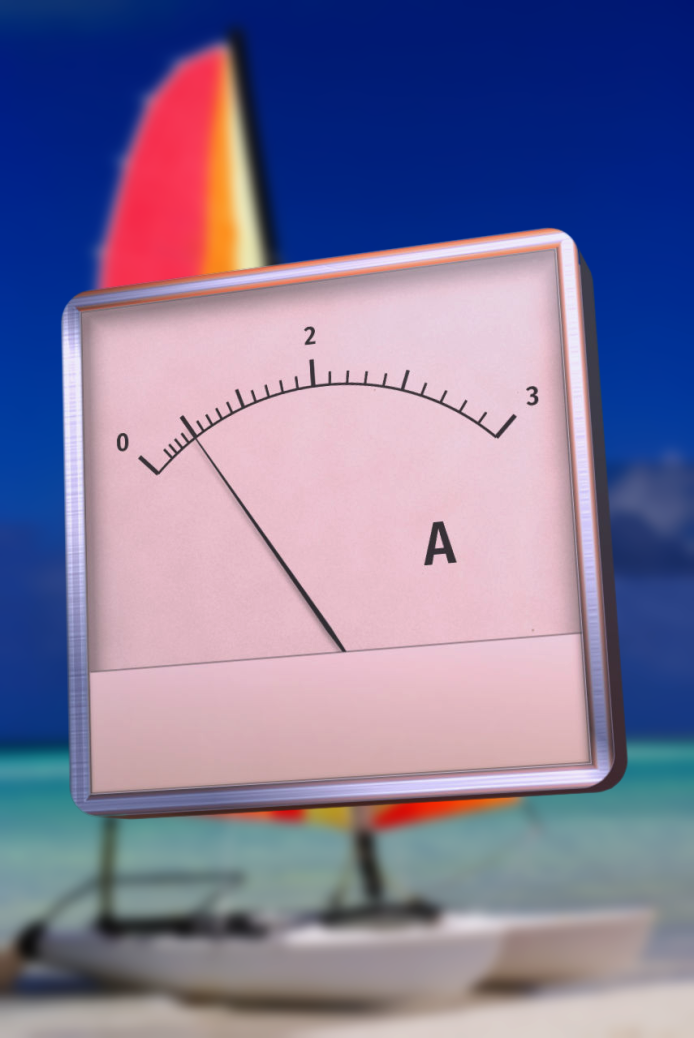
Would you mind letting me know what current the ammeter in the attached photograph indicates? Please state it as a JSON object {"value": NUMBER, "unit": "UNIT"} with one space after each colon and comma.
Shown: {"value": 1, "unit": "A"}
